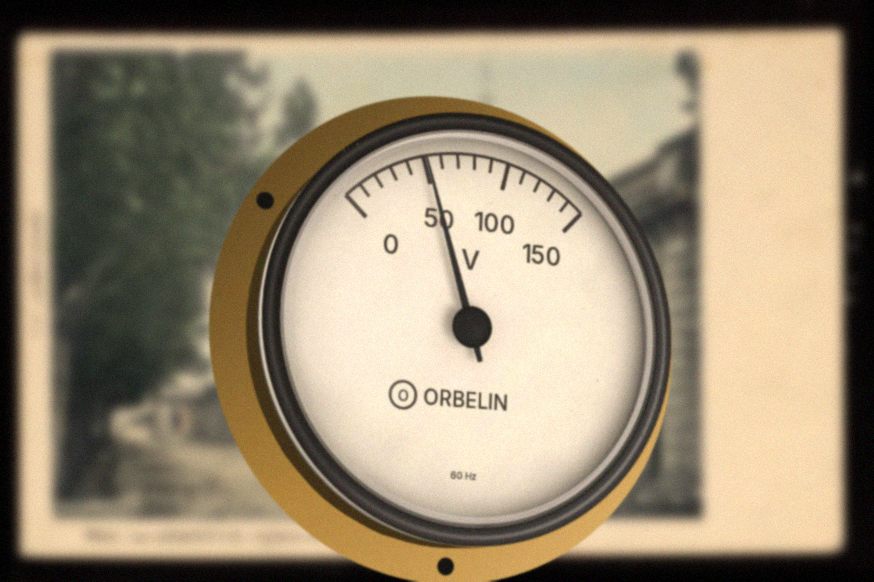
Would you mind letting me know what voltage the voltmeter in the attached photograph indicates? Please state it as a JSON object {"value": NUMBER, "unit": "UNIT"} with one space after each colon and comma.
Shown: {"value": 50, "unit": "V"}
